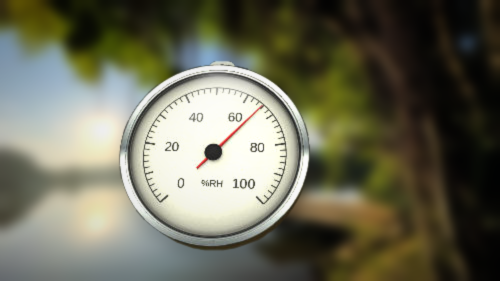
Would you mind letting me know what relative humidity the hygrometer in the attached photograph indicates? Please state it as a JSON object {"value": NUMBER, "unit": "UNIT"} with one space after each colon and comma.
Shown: {"value": 66, "unit": "%"}
